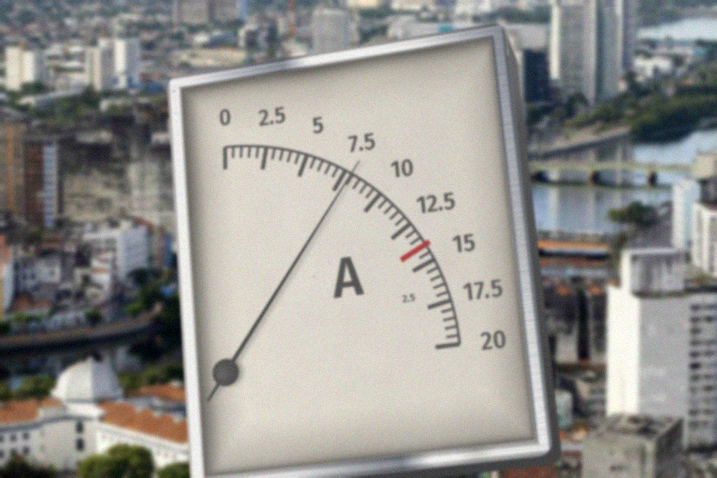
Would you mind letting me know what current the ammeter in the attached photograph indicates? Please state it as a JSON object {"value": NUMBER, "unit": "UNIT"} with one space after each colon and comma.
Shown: {"value": 8, "unit": "A"}
